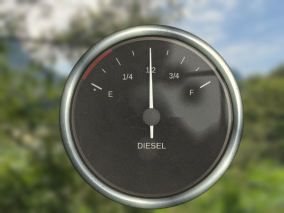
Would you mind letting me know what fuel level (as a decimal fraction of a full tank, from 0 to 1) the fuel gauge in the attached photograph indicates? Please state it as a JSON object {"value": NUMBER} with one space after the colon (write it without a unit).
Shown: {"value": 0.5}
